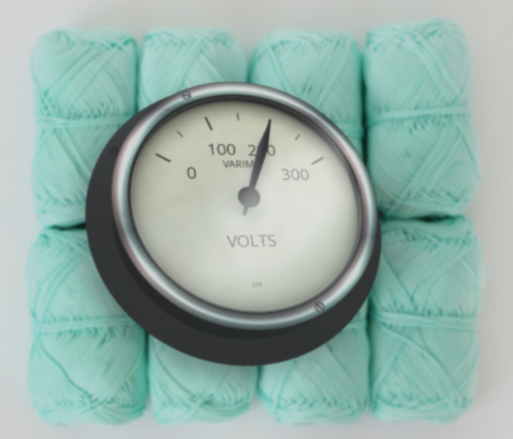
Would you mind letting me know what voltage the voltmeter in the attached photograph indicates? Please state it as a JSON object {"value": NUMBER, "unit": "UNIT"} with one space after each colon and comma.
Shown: {"value": 200, "unit": "V"}
